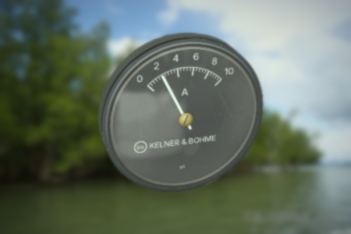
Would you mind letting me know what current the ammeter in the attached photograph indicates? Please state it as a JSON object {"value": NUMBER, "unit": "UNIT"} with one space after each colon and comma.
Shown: {"value": 2, "unit": "A"}
